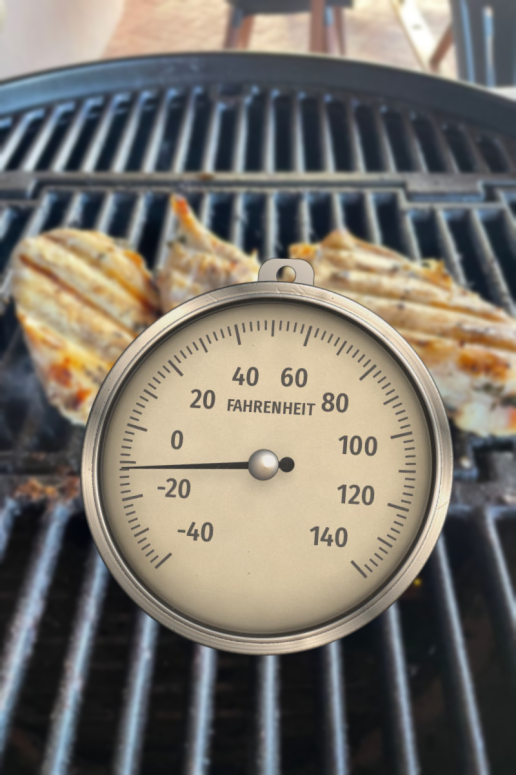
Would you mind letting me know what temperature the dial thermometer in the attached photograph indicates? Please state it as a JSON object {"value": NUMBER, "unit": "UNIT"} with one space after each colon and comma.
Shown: {"value": -12, "unit": "°F"}
